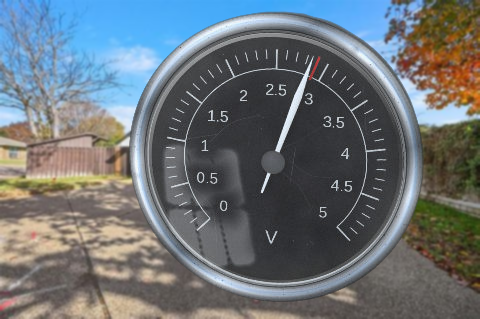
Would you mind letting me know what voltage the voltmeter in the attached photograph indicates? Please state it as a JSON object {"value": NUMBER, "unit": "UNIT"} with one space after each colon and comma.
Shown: {"value": 2.85, "unit": "V"}
